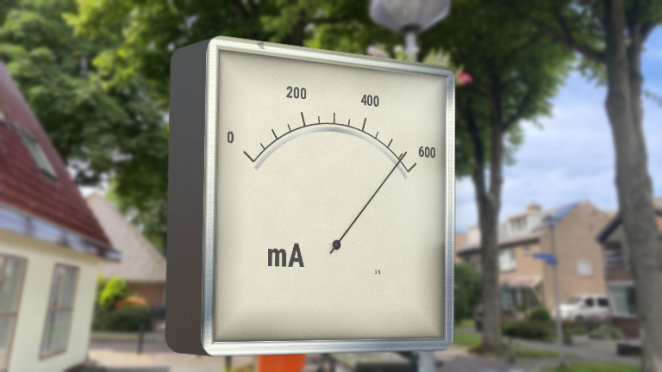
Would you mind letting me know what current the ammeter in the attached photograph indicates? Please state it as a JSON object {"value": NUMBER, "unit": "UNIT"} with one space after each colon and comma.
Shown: {"value": 550, "unit": "mA"}
